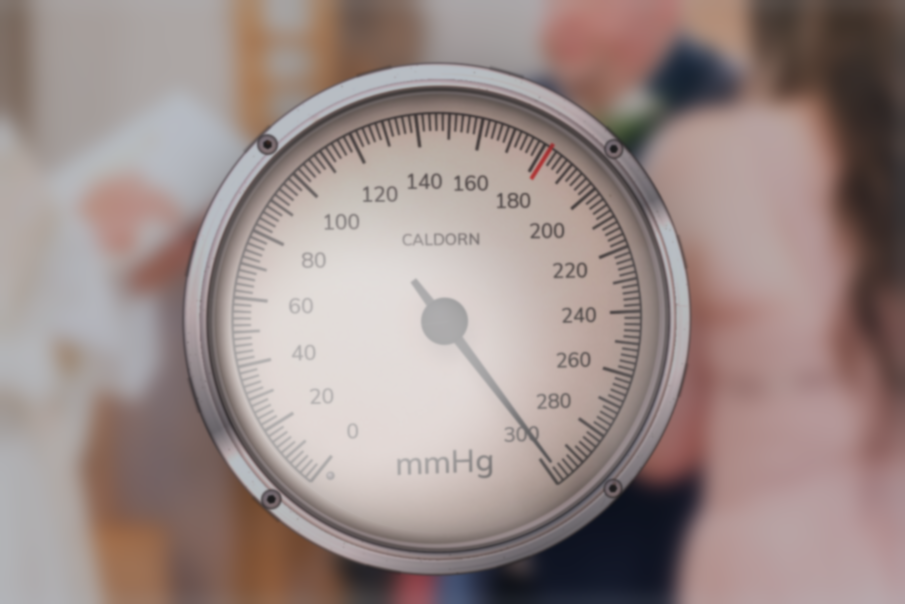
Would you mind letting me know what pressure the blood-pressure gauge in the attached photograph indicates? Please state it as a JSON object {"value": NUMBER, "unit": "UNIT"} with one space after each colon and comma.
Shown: {"value": 298, "unit": "mmHg"}
